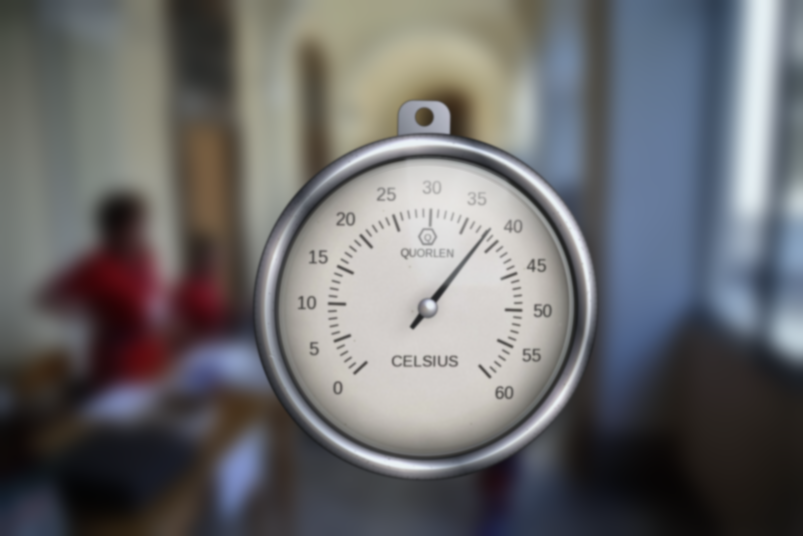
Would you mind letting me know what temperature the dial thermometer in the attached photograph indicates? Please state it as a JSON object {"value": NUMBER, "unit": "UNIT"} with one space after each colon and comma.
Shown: {"value": 38, "unit": "°C"}
